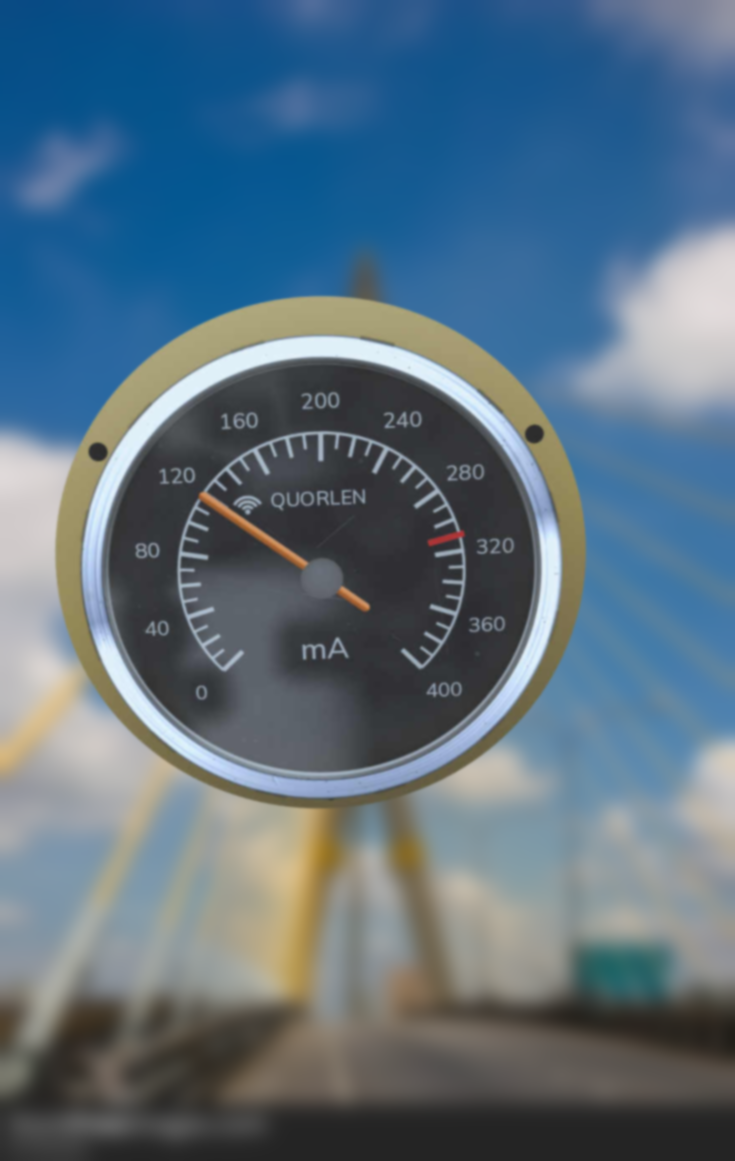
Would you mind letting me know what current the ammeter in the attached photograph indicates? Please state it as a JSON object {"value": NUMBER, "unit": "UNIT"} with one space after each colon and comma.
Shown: {"value": 120, "unit": "mA"}
